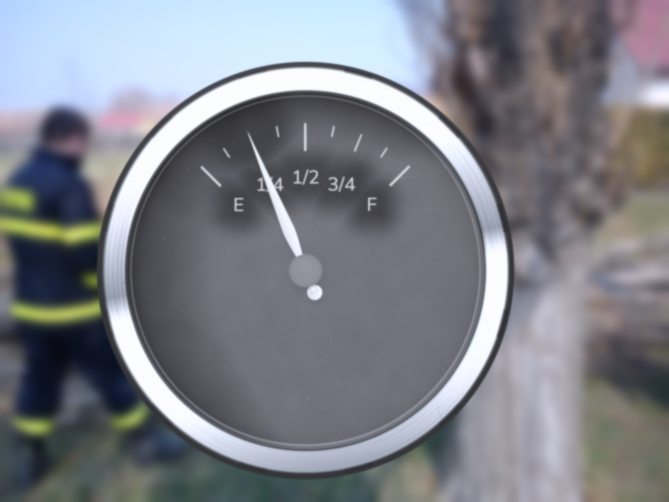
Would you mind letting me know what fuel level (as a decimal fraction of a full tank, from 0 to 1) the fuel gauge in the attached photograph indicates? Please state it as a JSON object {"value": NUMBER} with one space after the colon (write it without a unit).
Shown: {"value": 0.25}
